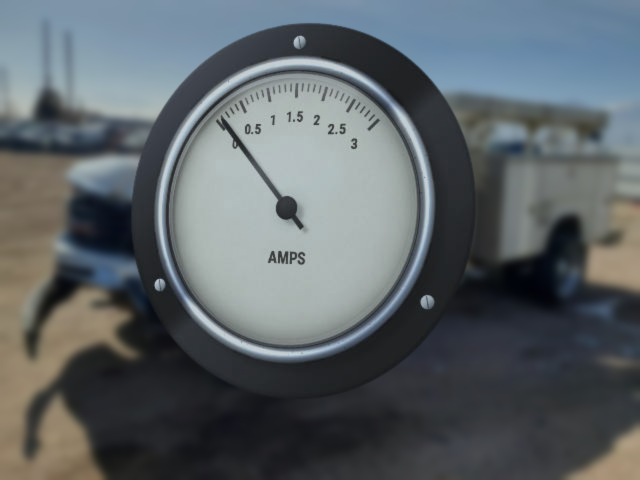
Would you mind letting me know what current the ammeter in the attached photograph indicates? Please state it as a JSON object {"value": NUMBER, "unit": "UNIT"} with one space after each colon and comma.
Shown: {"value": 0.1, "unit": "A"}
